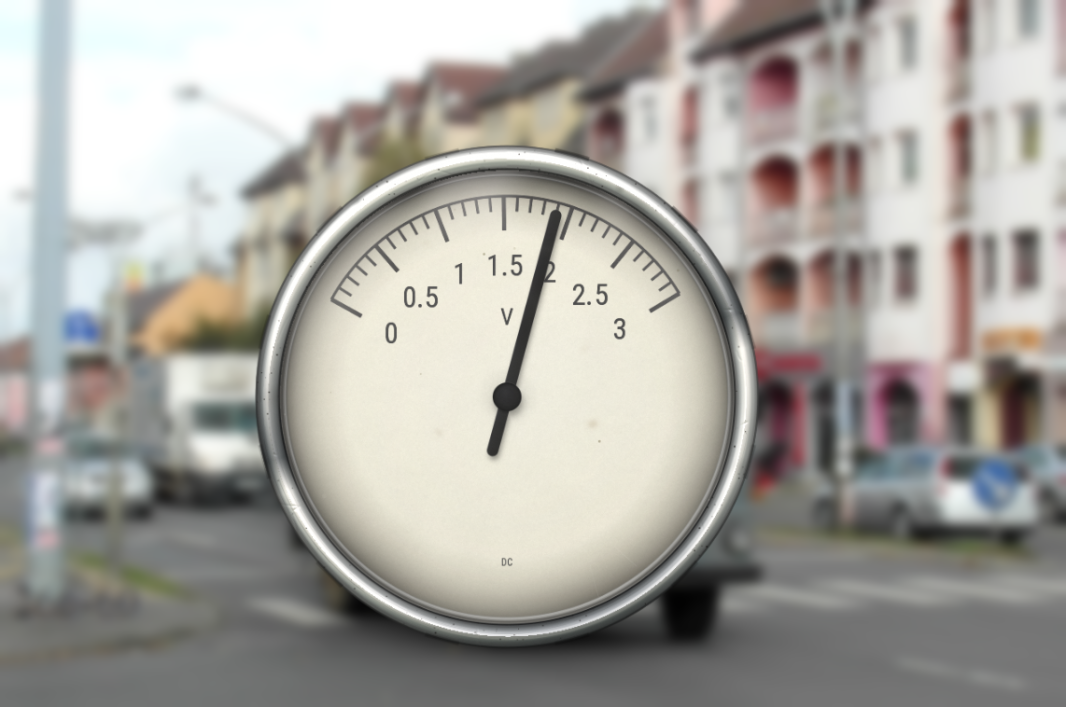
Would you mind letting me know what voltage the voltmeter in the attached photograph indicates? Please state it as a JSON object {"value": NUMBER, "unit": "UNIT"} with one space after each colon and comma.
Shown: {"value": 1.9, "unit": "V"}
